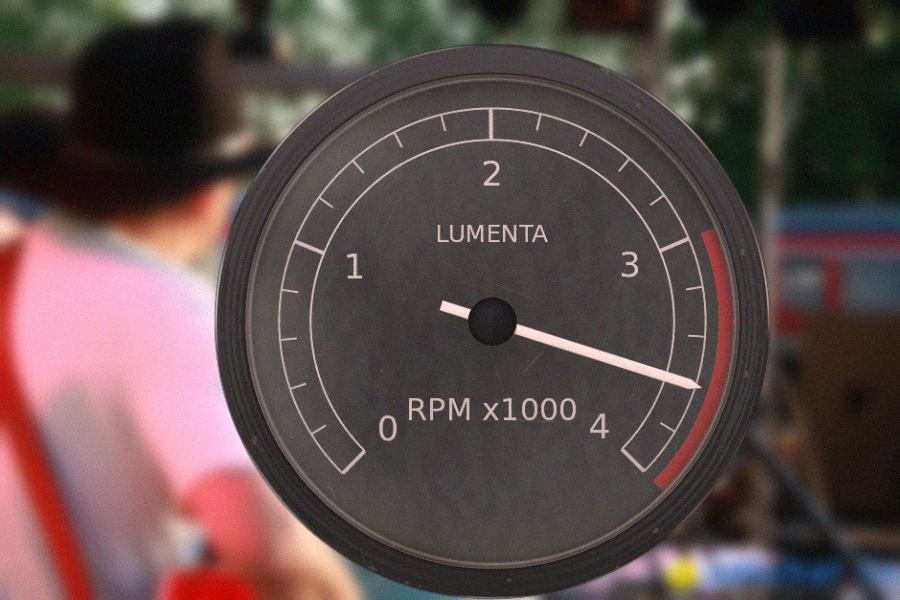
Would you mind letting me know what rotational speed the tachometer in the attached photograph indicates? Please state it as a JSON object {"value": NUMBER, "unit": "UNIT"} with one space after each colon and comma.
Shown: {"value": 3600, "unit": "rpm"}
